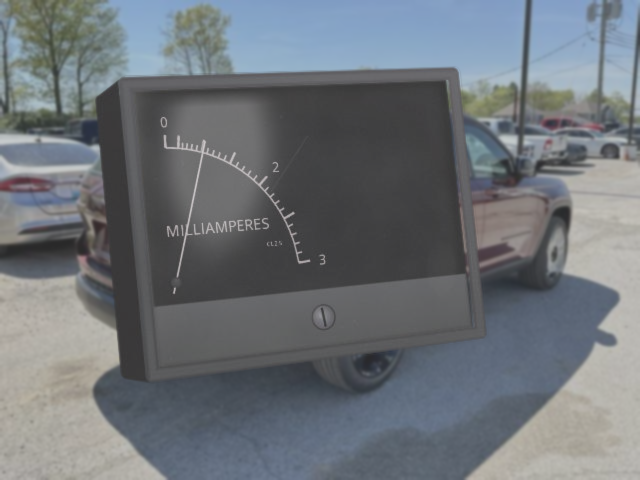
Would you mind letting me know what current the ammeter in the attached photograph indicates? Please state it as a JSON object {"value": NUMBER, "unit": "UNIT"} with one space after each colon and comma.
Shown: {"value": 1, "unit": "mA"}
